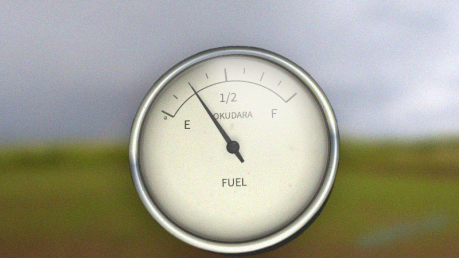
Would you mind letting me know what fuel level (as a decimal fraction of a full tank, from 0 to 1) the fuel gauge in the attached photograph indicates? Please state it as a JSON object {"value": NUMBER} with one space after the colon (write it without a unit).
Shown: {"value": 0.25}
